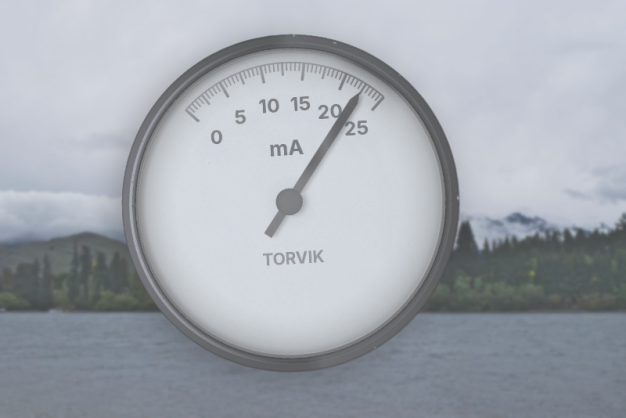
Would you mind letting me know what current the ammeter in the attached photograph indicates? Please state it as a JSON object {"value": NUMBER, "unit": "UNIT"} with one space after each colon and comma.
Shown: {"value": 22.5, "unit": "mA"}
